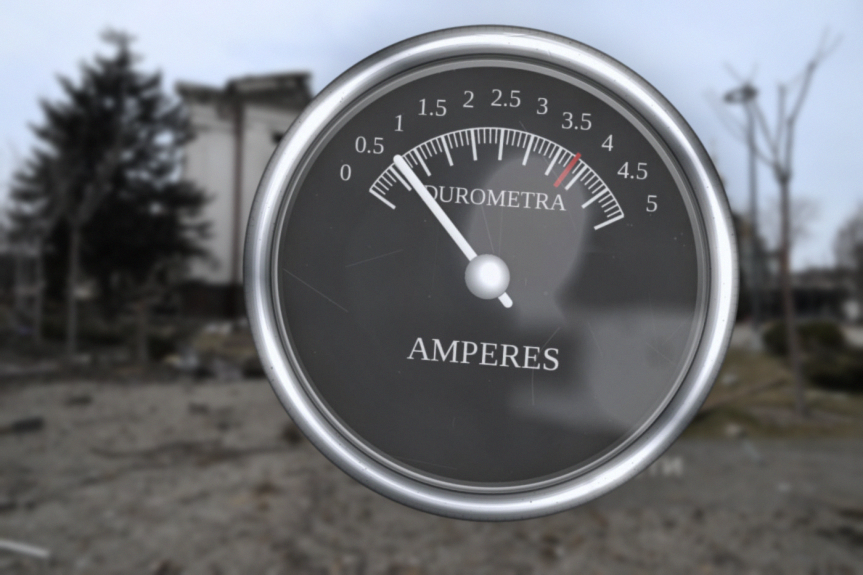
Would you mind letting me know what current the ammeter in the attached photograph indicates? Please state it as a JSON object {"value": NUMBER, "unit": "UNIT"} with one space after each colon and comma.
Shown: {"value": 0.7, "unit": "A"}
